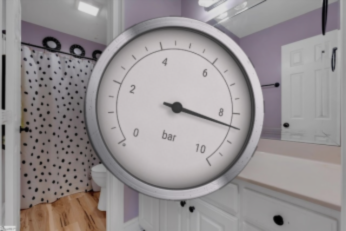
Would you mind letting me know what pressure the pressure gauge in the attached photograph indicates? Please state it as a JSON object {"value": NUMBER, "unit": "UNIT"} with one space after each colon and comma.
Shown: {"value": 8.5, "unit": "bar"}
